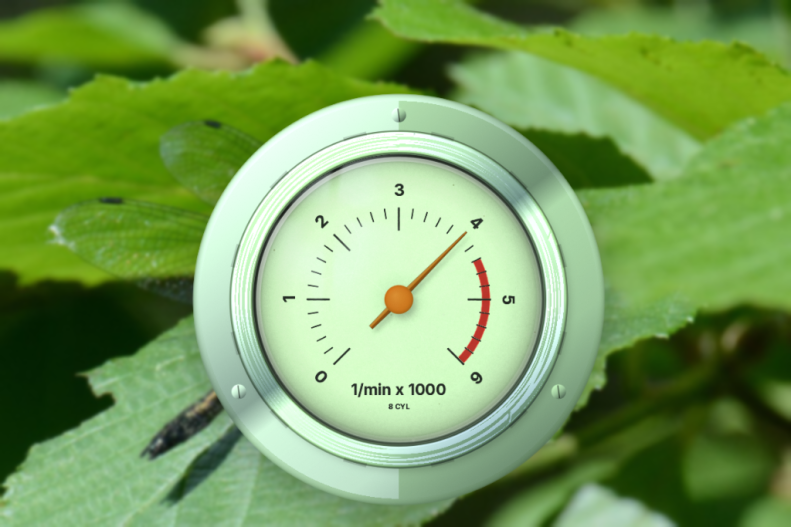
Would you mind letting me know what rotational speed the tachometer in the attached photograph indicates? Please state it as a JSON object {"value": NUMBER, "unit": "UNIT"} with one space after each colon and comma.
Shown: {"value": 4000, "unit": "rpm"}
